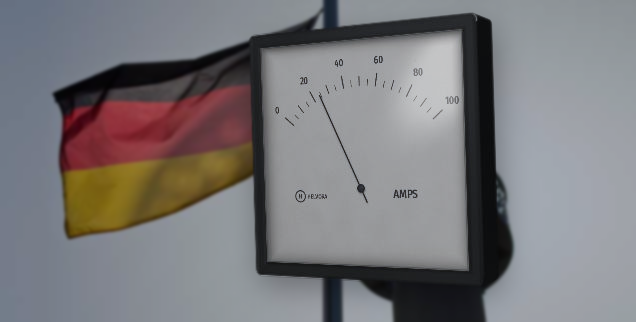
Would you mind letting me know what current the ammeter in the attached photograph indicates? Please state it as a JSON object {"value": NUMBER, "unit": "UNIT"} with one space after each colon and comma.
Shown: {"value": 25, "unit": "A"}
